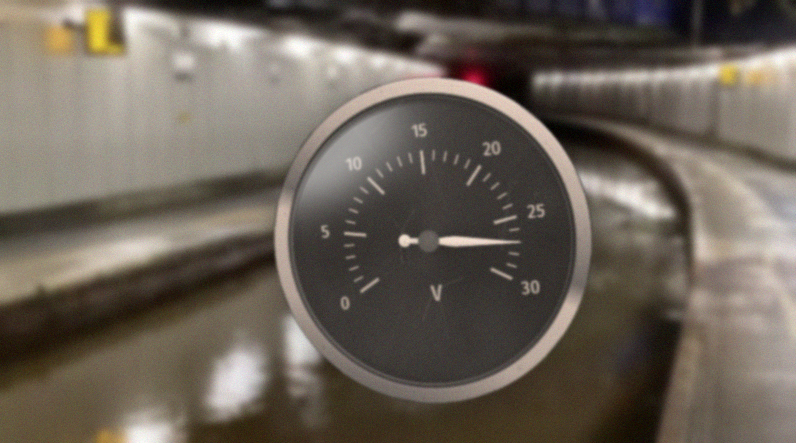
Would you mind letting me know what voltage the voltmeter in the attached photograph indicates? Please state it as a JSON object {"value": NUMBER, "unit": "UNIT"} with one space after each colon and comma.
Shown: {"value": 27, "unit": "V"}
